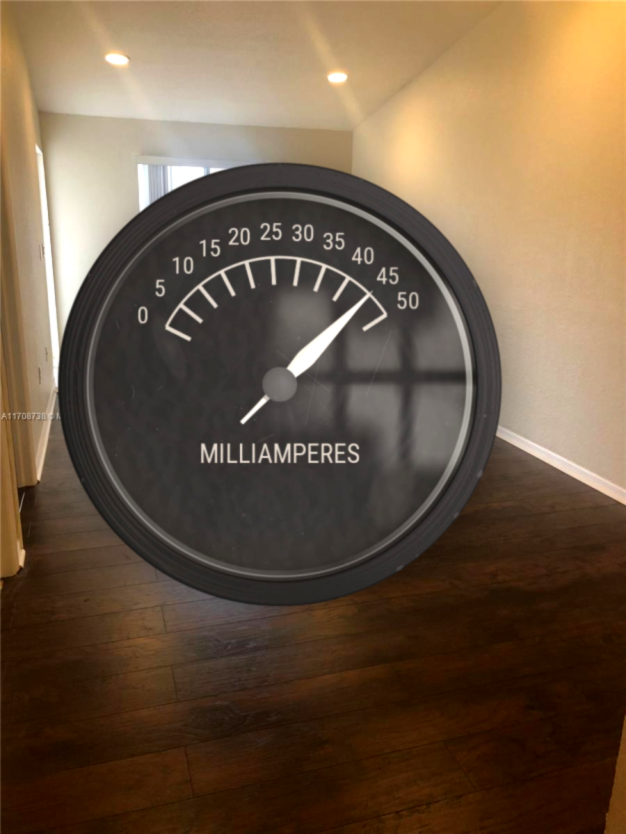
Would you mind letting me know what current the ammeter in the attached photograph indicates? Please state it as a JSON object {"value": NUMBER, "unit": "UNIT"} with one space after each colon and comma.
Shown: {"value": 45, "unit": "mA"}
